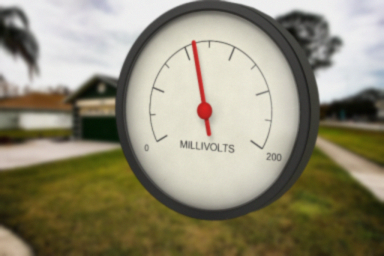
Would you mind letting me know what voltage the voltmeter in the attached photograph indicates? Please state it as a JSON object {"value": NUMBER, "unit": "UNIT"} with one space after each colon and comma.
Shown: {"value": 90, "unit": "mV"}
